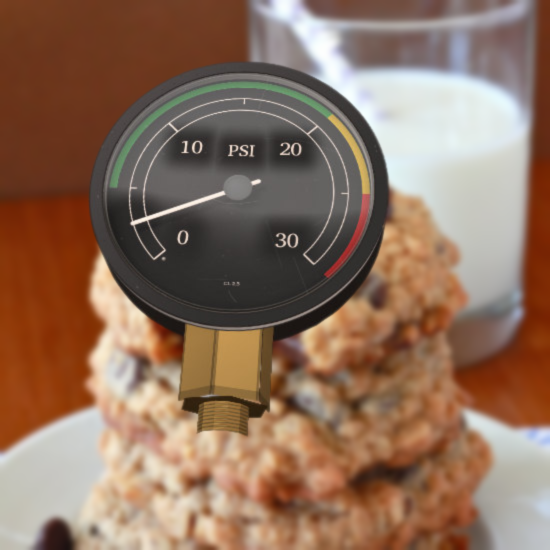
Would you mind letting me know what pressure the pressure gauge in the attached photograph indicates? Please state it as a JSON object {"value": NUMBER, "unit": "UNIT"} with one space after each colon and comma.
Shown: {"value": 2.5, "unit": "psi"}
